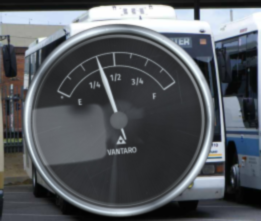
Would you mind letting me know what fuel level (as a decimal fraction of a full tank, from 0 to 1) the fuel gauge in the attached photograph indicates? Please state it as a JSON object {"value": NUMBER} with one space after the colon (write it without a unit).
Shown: {"value": 0.375}
